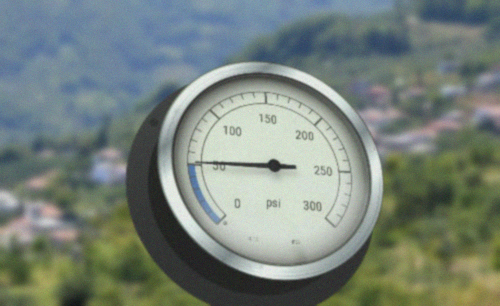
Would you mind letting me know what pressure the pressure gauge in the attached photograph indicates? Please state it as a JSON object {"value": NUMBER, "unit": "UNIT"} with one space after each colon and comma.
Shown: {"value": 50, "unit": "psi"}
